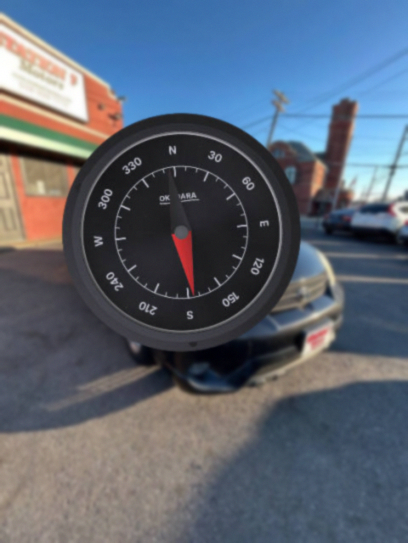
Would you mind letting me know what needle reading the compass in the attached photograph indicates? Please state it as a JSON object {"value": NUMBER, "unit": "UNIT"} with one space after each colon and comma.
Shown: {"value": 175, "unit": "°"}
